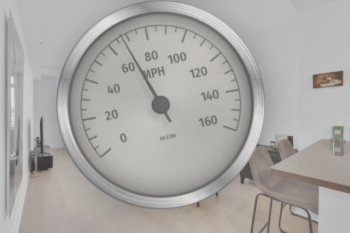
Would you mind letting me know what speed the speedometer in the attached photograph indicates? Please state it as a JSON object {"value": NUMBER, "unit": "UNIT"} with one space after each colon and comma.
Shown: {"value": 67.5, "unit": "mph"}
